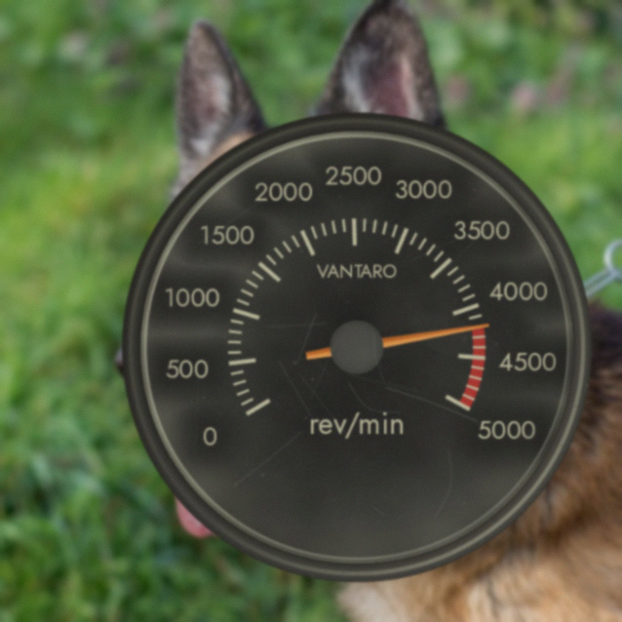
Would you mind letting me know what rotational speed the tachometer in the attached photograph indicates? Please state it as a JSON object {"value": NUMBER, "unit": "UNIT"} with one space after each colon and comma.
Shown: {"value": 4200, "unit": "rpm"}
